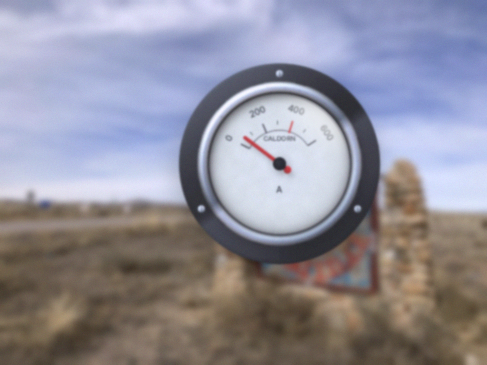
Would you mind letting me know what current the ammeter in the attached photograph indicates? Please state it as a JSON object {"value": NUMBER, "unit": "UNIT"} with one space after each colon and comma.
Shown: {"value": 50, "unit": "A"}
